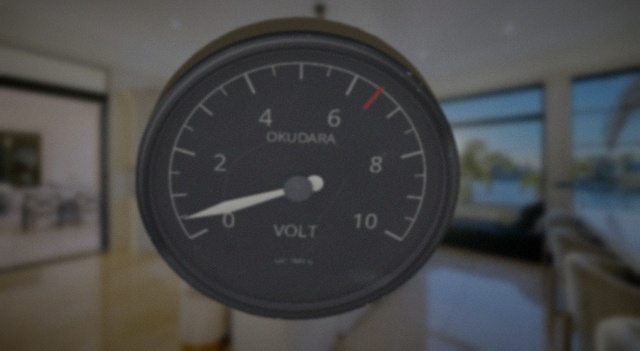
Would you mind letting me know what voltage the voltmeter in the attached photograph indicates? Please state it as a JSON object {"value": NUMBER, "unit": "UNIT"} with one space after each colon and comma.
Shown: {"value": 0.5, "unit": "V"}
